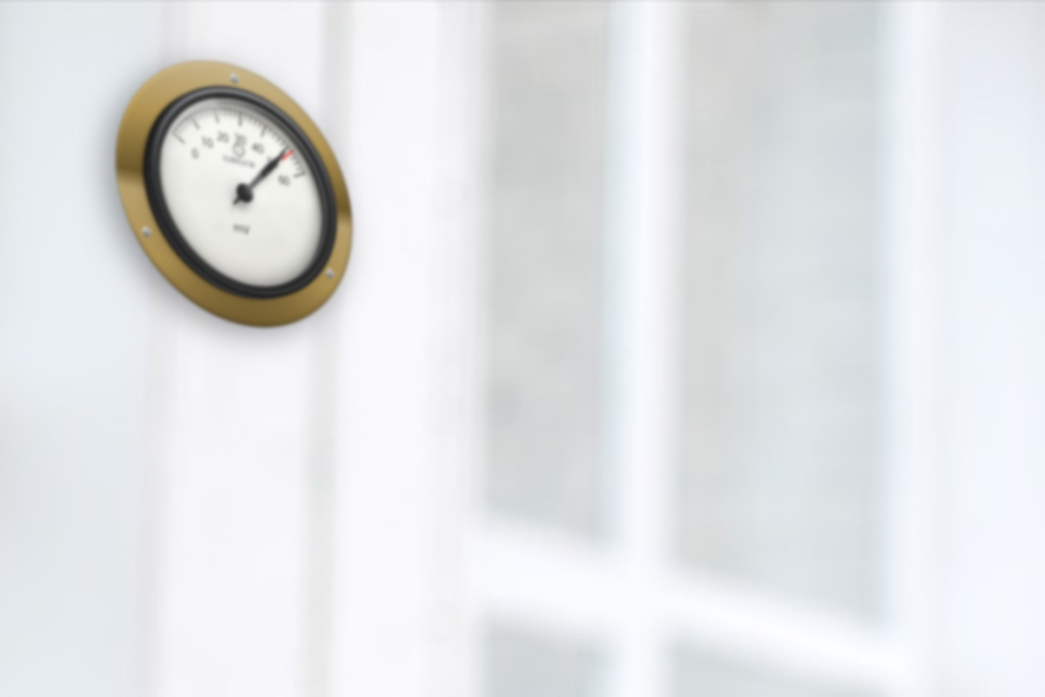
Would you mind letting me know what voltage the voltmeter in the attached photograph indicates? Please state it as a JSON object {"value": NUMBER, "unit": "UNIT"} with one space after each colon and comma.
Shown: {"value": 50, "unit": "mV"}
